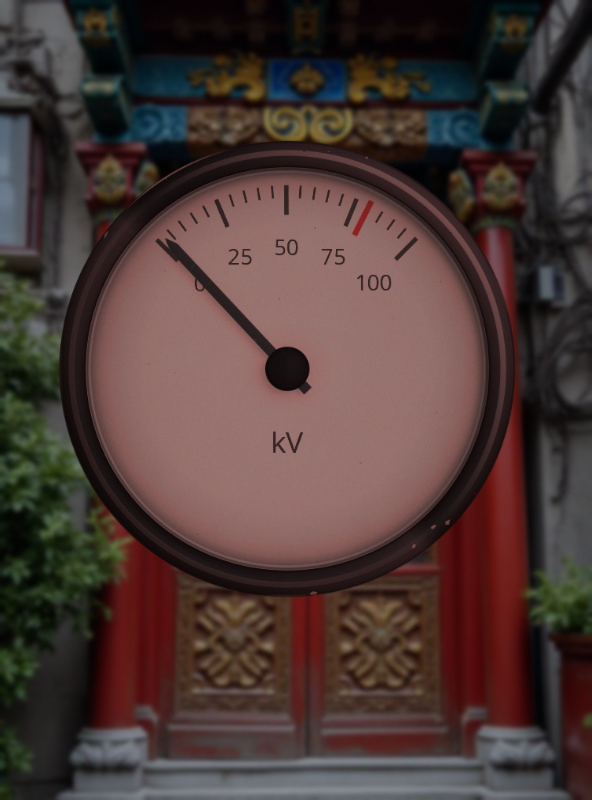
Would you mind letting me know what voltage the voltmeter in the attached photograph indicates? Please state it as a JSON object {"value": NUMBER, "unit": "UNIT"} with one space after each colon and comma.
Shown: {"value": 2.5, "unit": "kV"}
